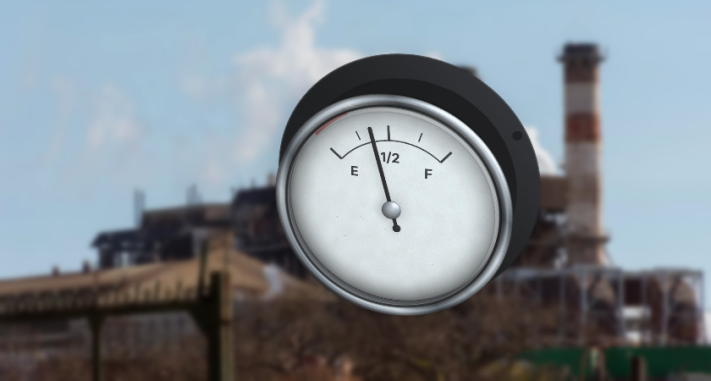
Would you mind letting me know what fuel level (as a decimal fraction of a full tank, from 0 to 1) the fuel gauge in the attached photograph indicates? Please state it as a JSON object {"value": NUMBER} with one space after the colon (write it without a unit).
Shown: {"value": 0.375}
